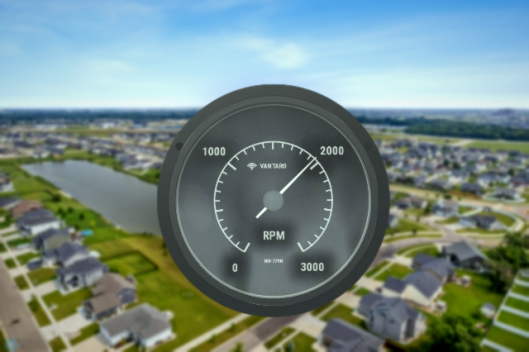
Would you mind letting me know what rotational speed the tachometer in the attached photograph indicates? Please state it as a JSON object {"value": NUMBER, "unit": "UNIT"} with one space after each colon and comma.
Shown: {"value": 1950, "unit": "rpm"}
